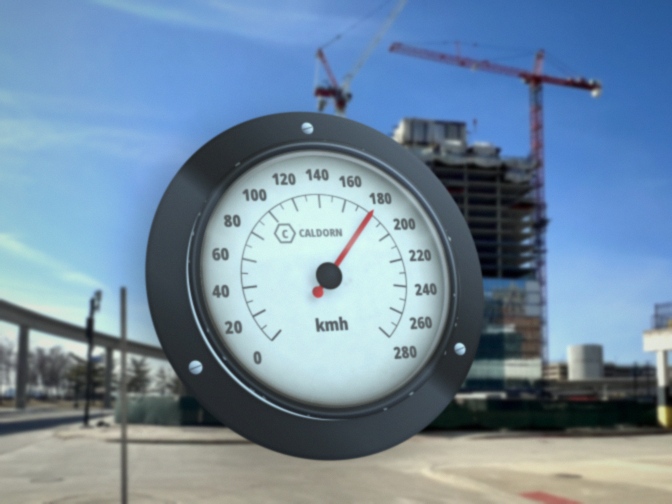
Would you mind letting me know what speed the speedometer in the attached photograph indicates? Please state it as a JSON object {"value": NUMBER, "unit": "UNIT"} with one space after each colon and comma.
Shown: {"value": 180, "unit": "km/h"}
